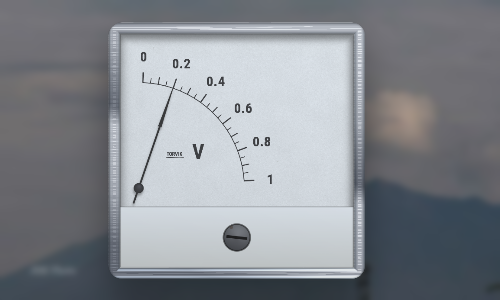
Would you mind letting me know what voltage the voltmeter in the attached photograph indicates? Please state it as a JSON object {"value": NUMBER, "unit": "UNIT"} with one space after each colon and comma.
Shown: {"value": 0.2, "unit": "V"}
